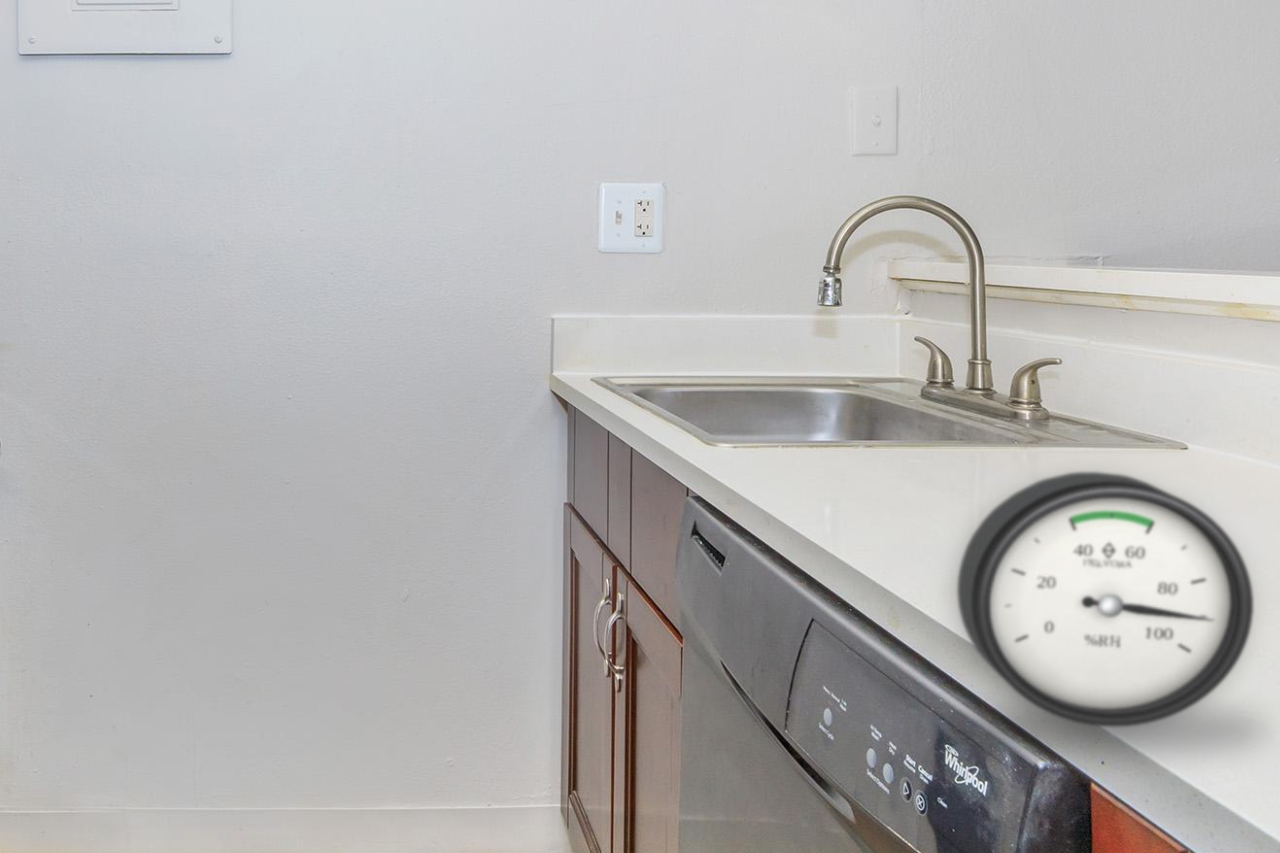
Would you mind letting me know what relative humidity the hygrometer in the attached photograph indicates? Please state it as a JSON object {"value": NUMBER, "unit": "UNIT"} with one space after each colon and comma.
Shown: {"value": 90, "unit": "%"}
